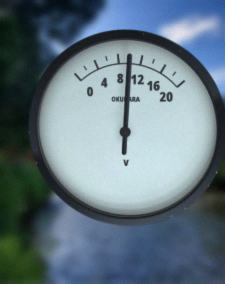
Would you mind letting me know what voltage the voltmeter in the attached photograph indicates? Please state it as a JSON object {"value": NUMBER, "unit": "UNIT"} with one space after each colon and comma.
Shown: {"value": 10, "unit": "V"}
